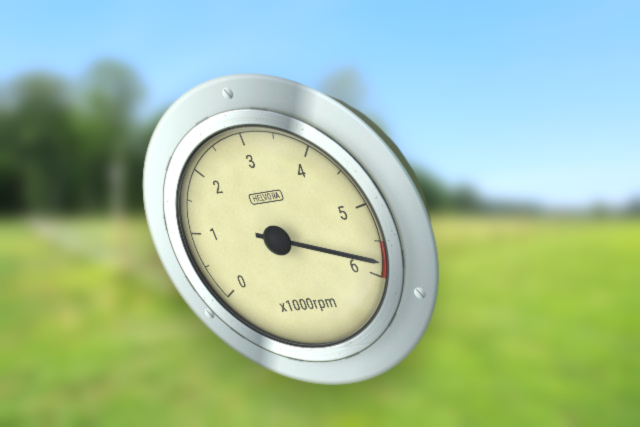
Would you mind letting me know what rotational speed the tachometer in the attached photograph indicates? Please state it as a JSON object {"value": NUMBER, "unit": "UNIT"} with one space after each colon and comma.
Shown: {"value": 5750, "unit": "rpm"}
